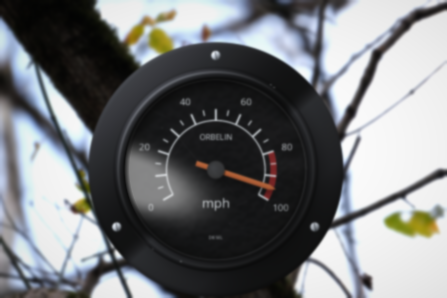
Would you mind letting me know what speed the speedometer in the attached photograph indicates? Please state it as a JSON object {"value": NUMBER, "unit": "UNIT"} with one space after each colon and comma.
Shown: {"value": 95, "unit": "mph"}
